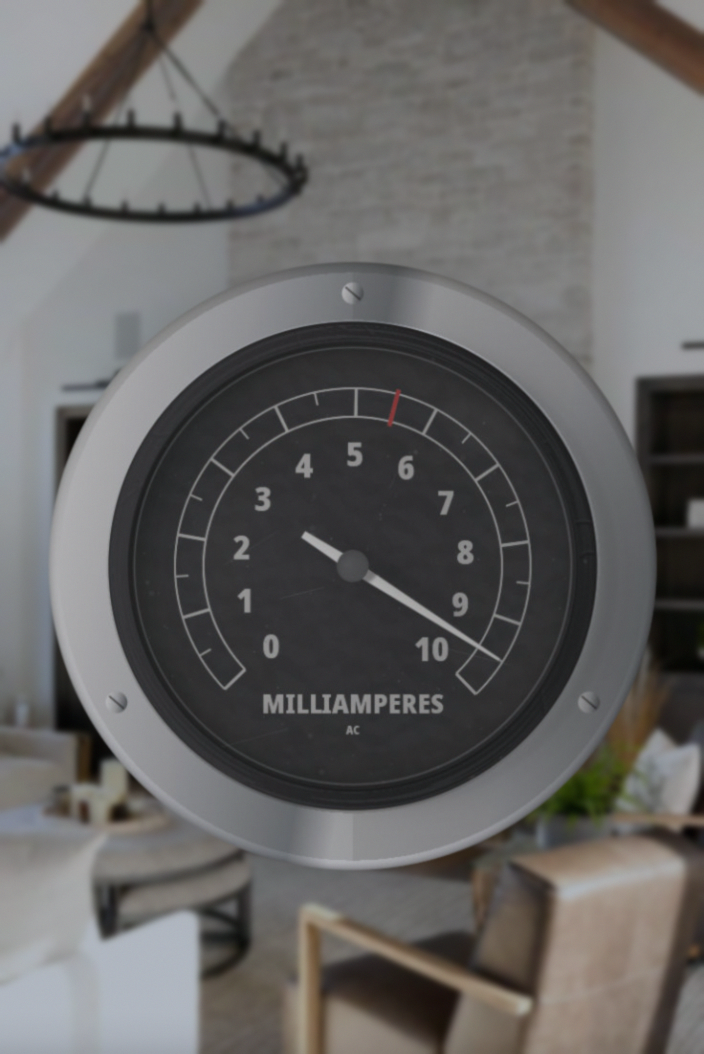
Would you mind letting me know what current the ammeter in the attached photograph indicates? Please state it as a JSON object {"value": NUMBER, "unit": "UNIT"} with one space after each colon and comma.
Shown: {"value": 9.5, "unit": "mA"}
